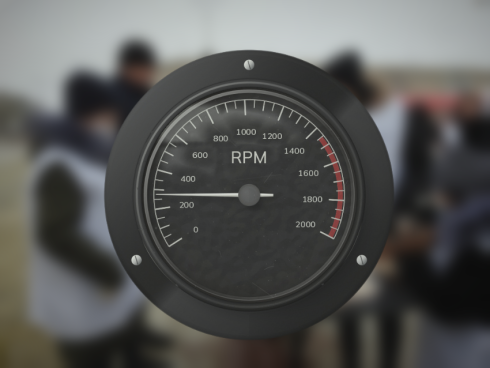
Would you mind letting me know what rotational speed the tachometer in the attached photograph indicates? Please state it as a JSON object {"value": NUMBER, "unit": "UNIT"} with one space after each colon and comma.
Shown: {"value": 275, "unit": "rpm"}
